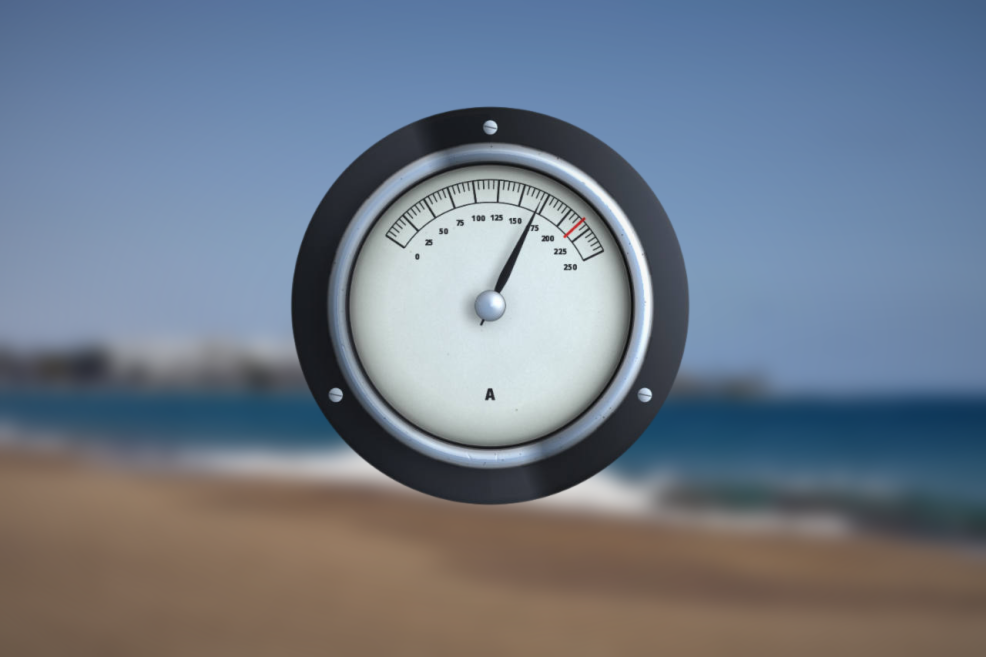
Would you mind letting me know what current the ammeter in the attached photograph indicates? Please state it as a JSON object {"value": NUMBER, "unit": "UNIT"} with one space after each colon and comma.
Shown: {"value": 170, "unit": "A"}
